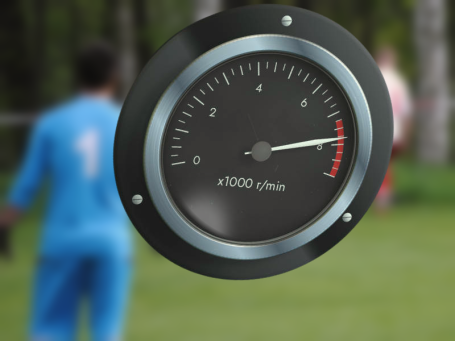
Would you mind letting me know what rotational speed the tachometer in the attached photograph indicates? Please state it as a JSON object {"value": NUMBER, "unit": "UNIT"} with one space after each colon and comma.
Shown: {"value": 7750, "unit": "rpm"}
